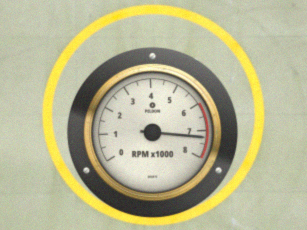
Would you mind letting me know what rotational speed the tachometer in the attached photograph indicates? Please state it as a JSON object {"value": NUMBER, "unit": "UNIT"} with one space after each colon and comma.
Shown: {"value": 7250, "unit": "rpm"}
